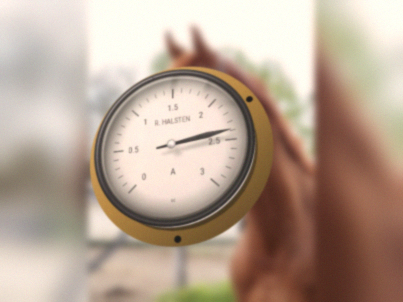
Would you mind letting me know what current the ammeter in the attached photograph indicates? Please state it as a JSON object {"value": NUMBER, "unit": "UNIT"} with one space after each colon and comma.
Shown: {"value": 2.4, "unit": "A"}
